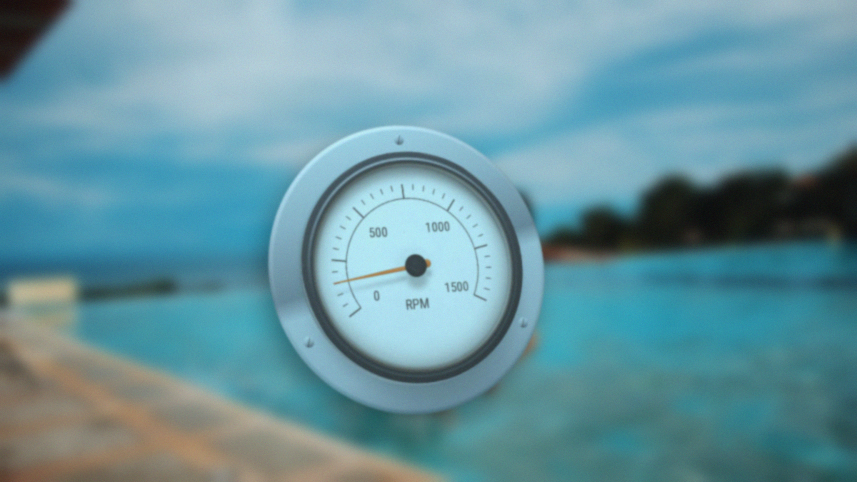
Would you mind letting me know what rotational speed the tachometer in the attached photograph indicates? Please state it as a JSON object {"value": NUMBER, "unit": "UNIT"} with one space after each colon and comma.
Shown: {"value": 150, "unit": "rpm"}
